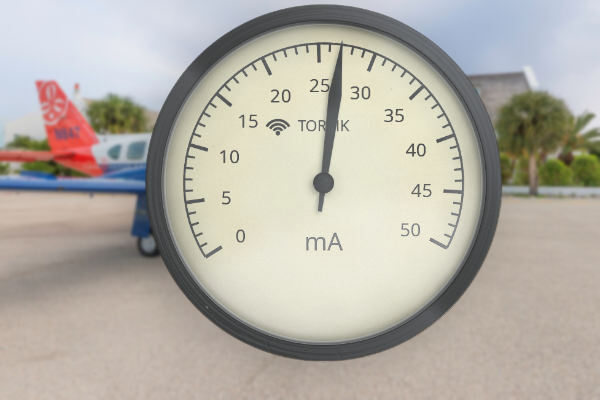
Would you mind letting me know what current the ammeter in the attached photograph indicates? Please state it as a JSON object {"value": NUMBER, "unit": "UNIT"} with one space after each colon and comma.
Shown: {"value": 27, "unit": "mA"}
